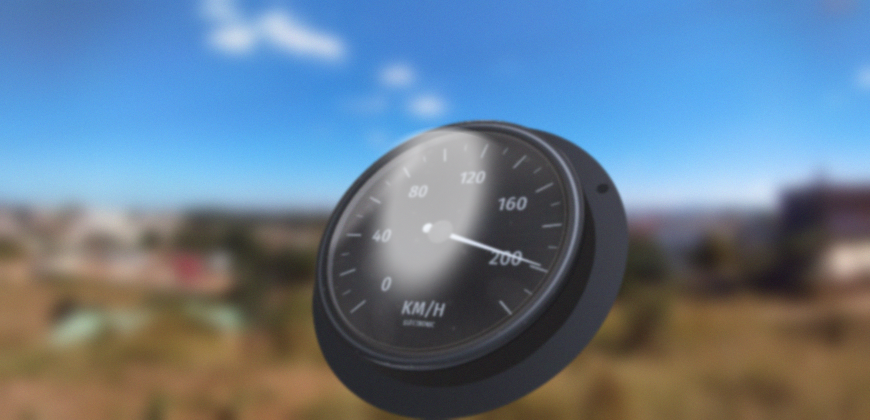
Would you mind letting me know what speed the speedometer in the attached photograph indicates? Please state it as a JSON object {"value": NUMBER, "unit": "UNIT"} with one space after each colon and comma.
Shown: {"value": 200, "unit": "km/h"}
